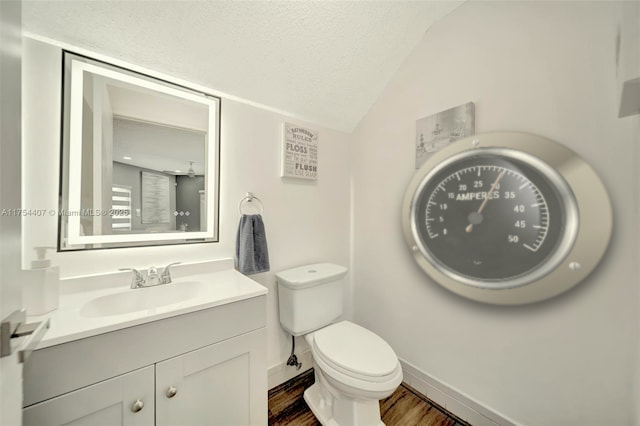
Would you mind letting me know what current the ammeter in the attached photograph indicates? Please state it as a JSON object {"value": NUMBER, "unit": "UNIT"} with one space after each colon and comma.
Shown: {"value": 30, "unit": "A"}
